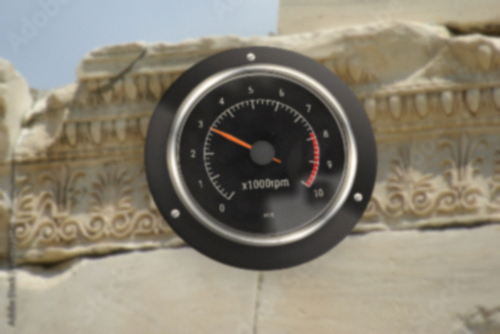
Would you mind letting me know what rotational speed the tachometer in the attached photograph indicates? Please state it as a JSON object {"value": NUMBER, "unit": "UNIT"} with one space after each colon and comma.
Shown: {"value": 3000, "unit": "rpm"}
